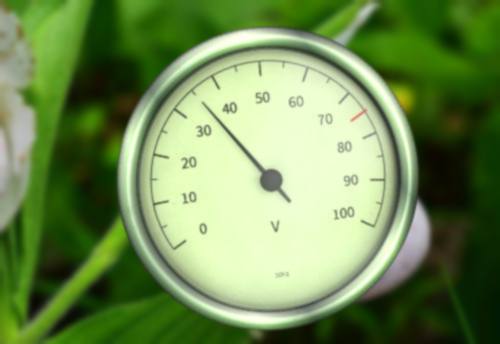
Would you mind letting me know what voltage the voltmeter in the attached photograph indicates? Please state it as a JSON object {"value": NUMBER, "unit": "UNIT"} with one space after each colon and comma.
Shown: {"value": 35, "unit": "V"}
